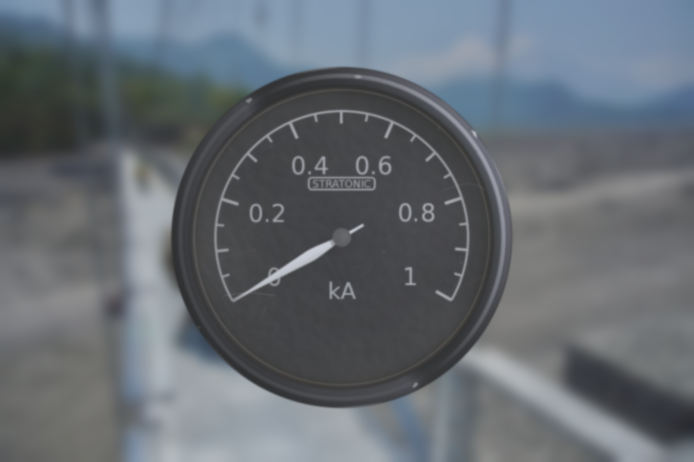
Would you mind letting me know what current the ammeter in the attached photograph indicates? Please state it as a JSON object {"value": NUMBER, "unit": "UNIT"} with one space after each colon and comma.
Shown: {"value": 0, "unit": "kA"}
